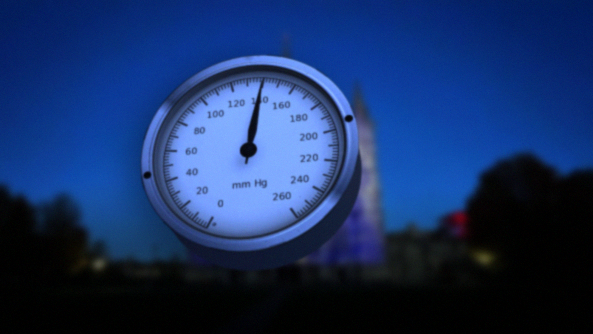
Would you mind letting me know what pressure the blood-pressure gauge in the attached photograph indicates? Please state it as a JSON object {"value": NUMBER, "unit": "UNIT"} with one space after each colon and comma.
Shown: {"value": 140, "unit": "mmHg"}
